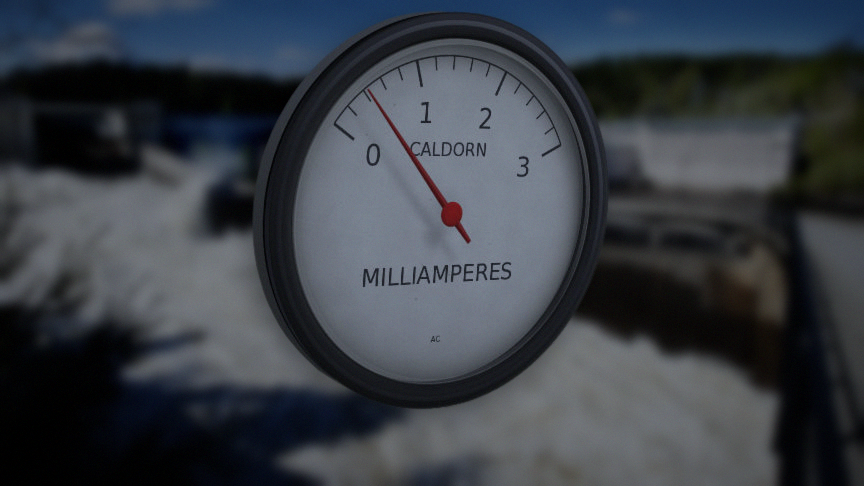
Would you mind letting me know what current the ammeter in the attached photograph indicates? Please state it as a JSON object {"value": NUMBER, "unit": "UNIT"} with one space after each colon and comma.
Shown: {"value": 0.4, "unit": "mA"}
